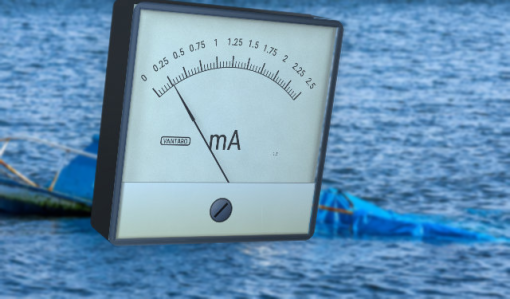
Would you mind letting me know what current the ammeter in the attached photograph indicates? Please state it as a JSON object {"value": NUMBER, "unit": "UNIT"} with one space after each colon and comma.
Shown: {"value": 0.25, "unit": "mA"}
